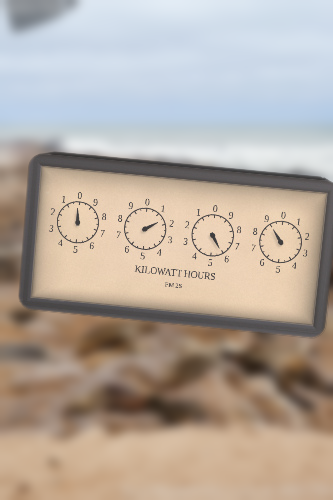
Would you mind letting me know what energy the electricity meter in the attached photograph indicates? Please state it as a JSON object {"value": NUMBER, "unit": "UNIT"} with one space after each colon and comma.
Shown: {"value": 159, "unit": "kWh"}
